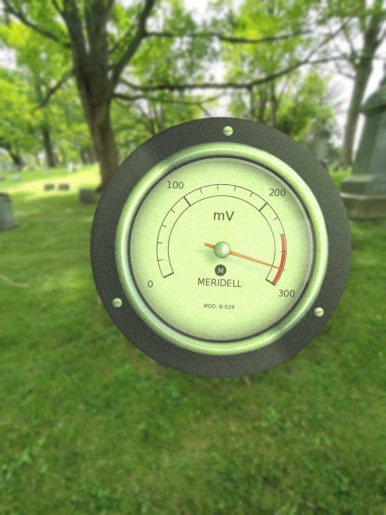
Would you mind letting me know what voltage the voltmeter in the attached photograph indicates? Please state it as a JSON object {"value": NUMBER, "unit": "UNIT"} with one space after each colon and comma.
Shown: {"value": 280, "unit": "mV"}
